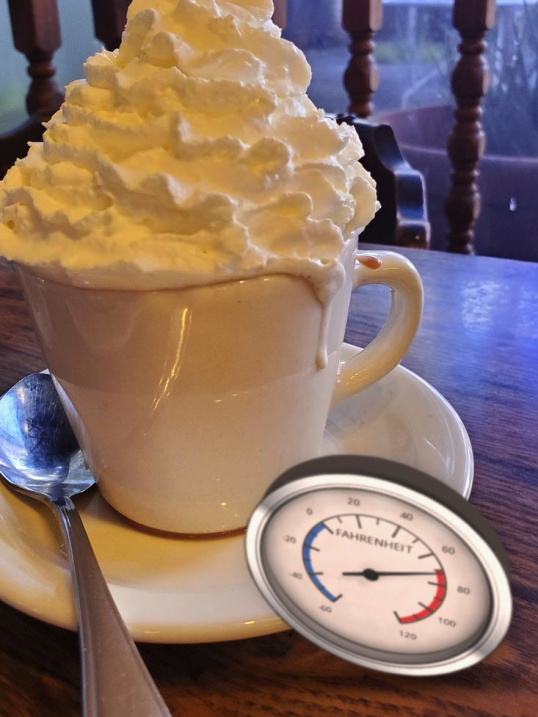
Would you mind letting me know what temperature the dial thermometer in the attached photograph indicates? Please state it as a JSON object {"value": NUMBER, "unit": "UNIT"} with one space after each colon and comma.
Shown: {"value": 70, "unit": "°F"}
